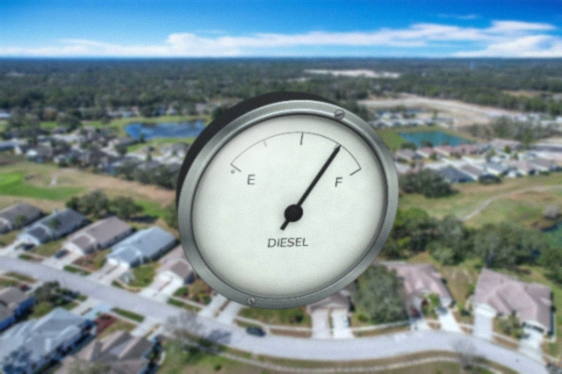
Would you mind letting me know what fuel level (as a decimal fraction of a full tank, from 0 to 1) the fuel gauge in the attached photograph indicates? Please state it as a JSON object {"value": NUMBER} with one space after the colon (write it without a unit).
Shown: {"value": 0.75}
